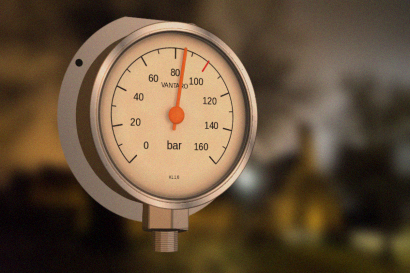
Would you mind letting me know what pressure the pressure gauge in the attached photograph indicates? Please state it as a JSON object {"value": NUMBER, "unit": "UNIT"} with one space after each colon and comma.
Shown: {"value": 85, "unit": "bar"}
